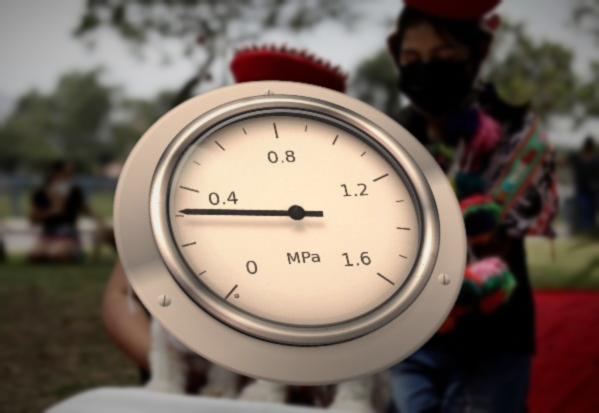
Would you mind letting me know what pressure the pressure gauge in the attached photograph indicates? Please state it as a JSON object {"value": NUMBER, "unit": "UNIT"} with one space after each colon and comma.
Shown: {"value": 0.3, "unit": "MPa"}
